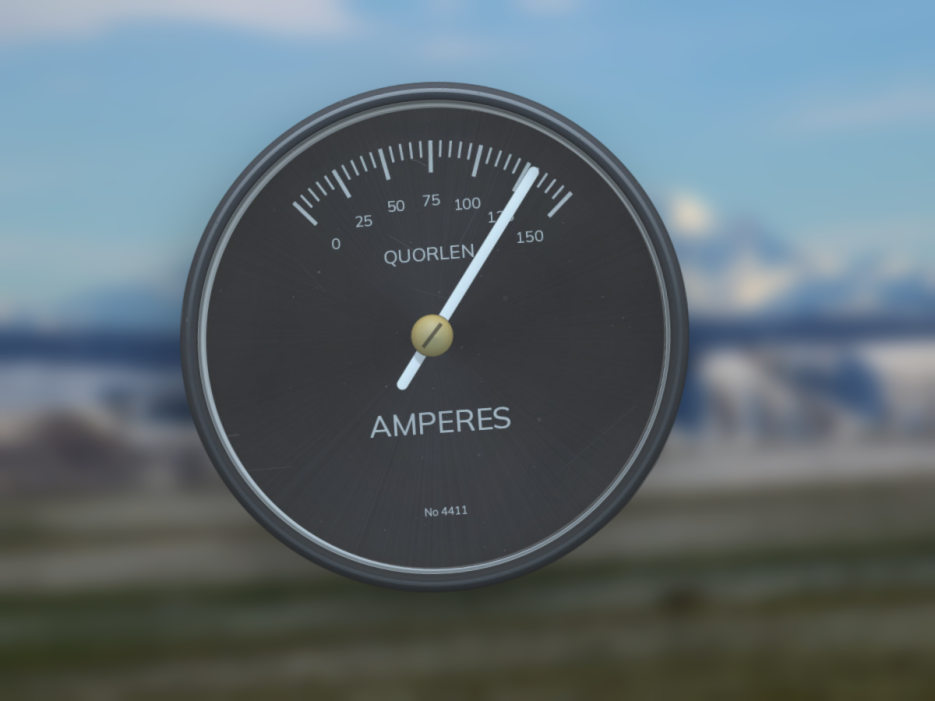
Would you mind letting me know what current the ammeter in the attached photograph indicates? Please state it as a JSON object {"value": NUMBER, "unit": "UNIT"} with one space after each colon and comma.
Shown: {"value": 130, "unit": "A"}
